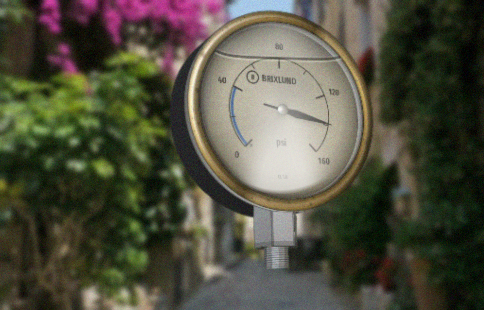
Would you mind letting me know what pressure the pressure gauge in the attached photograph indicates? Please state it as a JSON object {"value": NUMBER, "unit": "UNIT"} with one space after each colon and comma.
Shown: {"value": 140, "unit": "psi"}
